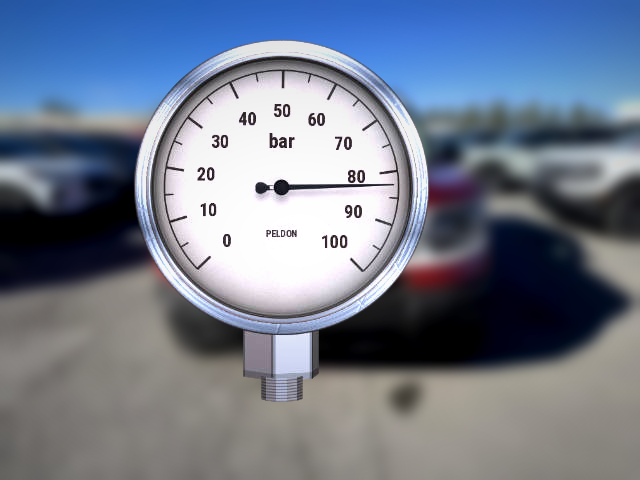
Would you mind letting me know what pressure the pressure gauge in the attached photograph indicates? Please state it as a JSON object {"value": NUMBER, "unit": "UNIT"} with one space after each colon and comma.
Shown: {"value": 82.5, "unit": "bar"}
